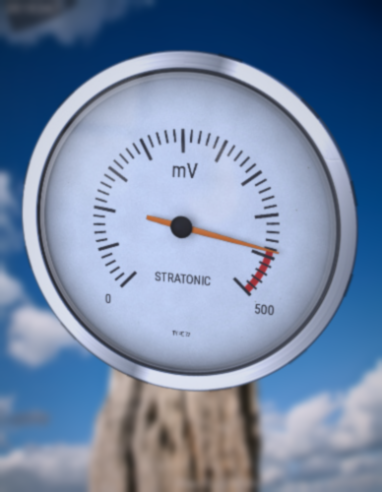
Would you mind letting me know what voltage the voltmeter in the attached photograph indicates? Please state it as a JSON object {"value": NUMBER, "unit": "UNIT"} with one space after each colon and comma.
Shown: {"value": 440, "unit": "mV"}
